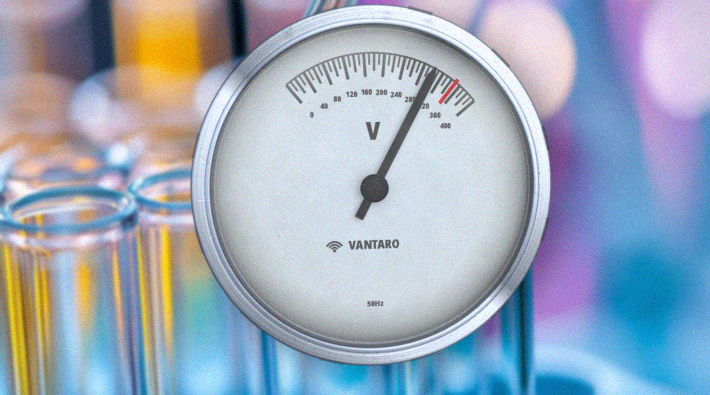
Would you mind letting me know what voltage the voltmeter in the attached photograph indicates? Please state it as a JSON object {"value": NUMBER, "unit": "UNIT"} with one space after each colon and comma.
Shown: {"value": 300, "unit": "V"}
